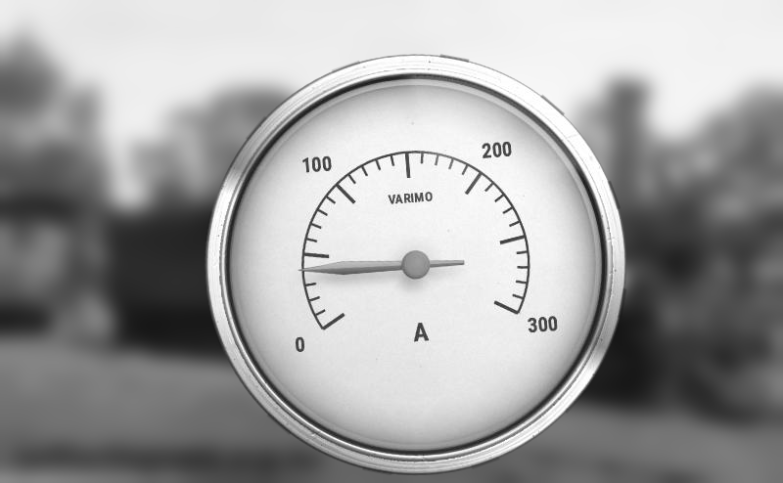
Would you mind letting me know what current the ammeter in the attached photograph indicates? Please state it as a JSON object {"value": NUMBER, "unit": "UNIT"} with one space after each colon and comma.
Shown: {"value": 40, "unit": "A"}
